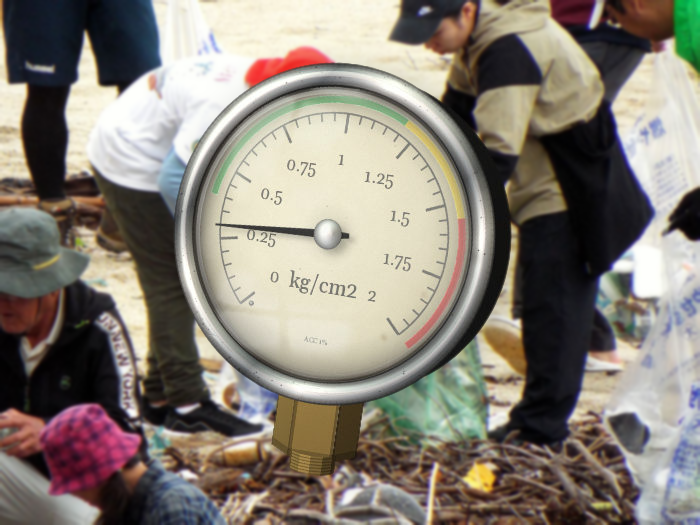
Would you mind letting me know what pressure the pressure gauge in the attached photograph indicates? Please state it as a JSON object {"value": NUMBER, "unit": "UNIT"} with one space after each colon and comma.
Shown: {"value": 0.3, "unit": "kg/cm²"}
